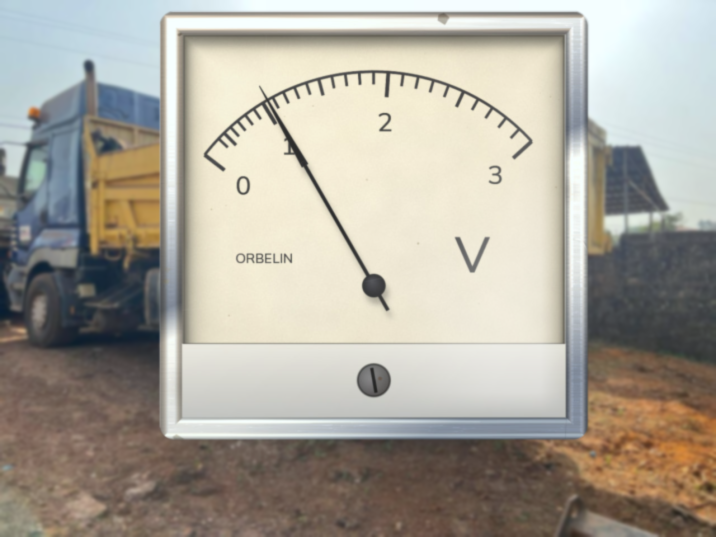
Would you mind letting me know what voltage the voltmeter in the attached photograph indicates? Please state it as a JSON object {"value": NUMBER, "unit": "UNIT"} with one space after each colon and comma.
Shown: {"value": 1.05, "unit": "V"}
